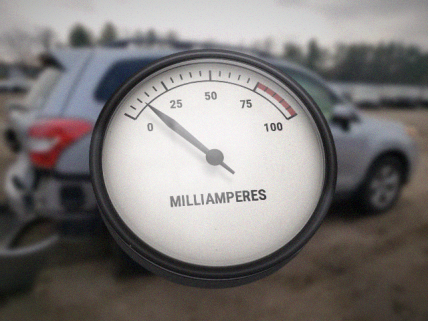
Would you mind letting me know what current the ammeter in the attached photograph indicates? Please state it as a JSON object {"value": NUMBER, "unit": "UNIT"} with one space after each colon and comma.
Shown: {"value": 10, "unit": "mA"}
